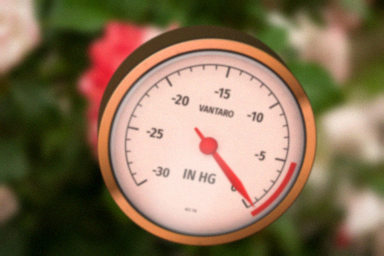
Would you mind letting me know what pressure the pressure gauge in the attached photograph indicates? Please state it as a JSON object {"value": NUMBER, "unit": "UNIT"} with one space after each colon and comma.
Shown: {"value": -0.5, "unit": "inHg"}
